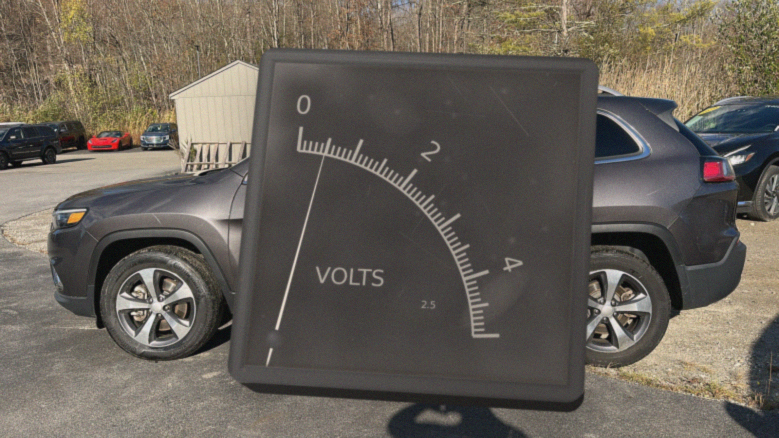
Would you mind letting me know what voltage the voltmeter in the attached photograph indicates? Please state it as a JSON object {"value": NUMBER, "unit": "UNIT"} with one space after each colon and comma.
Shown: {"value": 0.5, "unit": "V"}
